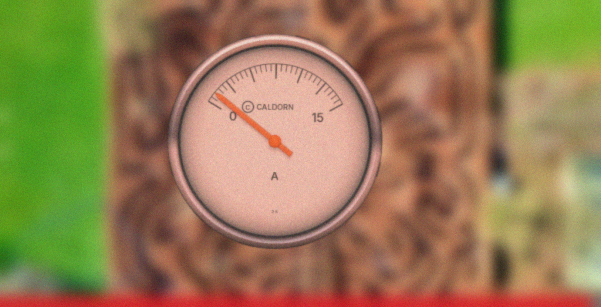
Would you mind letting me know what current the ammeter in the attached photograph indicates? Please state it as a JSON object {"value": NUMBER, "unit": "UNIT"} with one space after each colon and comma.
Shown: {"value": 1, "unit": "A"}
